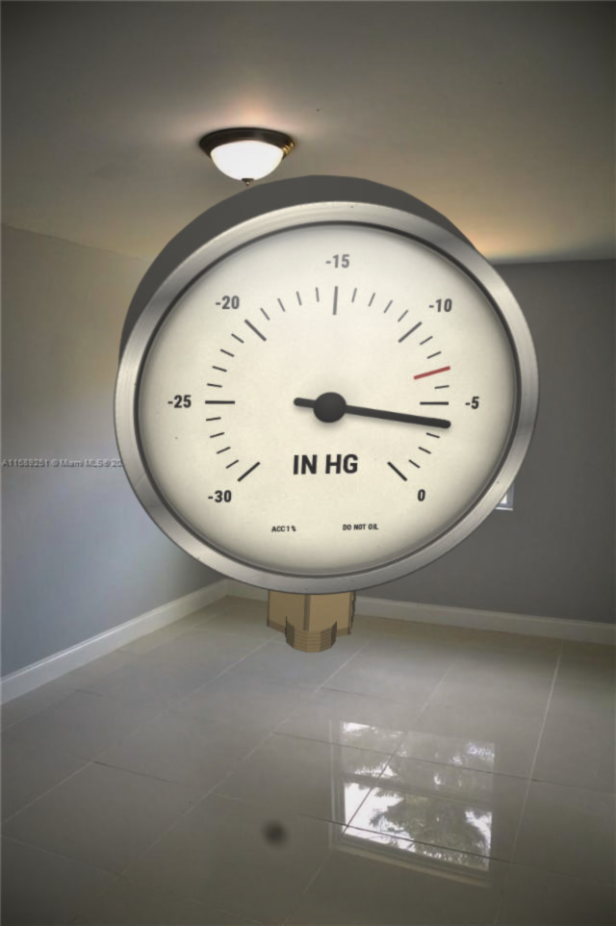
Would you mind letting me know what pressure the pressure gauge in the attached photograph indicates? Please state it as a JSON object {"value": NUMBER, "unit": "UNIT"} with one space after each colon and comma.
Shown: {"value": -4, "unit": "inHg"}
